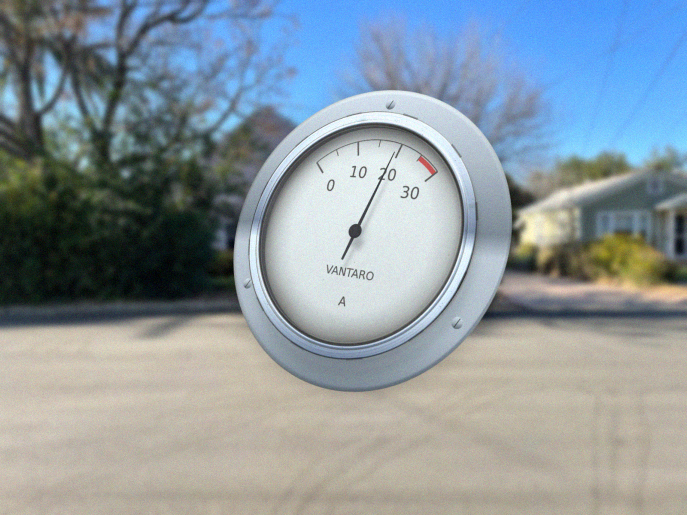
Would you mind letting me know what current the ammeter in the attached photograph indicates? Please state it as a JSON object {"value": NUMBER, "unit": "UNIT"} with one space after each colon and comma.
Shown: {"value": 20, "unit": "A"}
